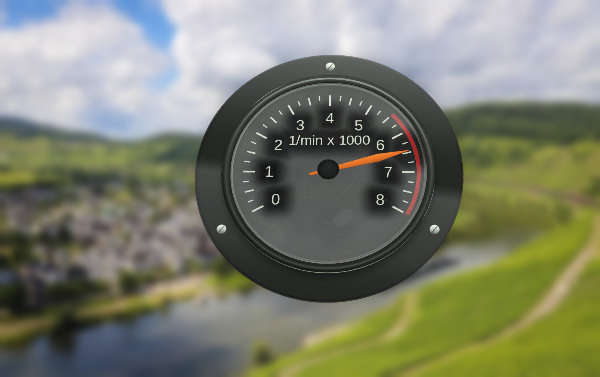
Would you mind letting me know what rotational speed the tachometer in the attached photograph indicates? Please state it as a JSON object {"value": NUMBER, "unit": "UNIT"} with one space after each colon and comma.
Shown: {"value": 6500, "unit": "rpm"}
